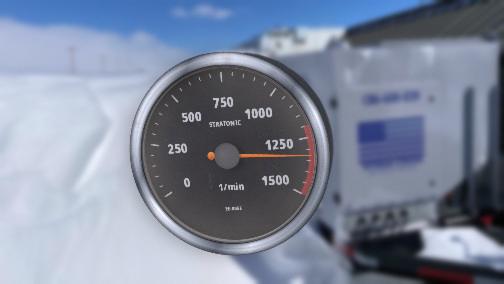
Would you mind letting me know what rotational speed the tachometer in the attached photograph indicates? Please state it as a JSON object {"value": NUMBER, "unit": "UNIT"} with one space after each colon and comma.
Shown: {"value": 1325, "unit": "rpm"}
